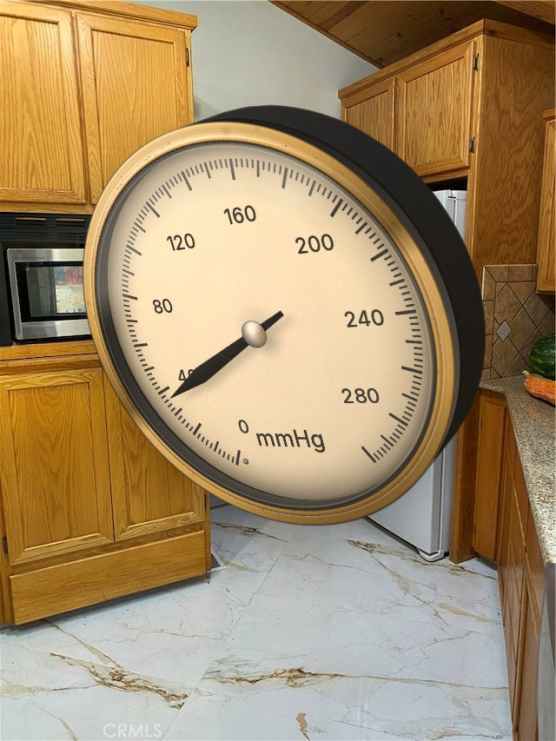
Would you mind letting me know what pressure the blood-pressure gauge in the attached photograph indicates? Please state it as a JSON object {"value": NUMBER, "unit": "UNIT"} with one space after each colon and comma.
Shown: {"value": 36, "unit": "mmHg"}
